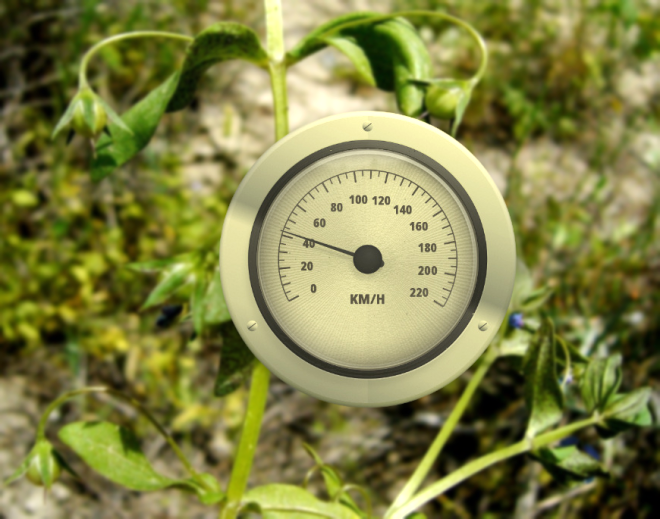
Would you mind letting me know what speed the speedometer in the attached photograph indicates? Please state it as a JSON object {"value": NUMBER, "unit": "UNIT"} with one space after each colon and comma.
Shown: {"value": 42.5, "unit": "km/h"}
